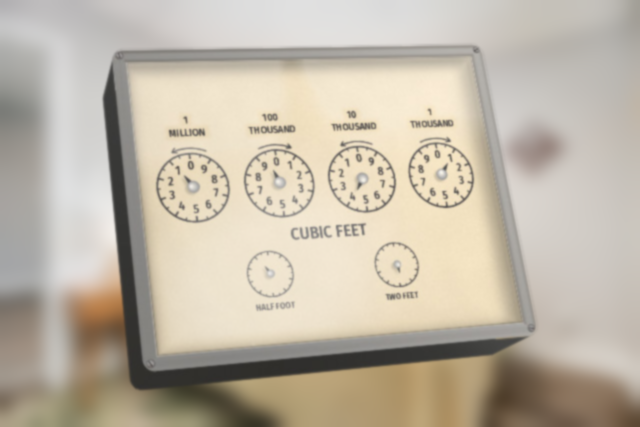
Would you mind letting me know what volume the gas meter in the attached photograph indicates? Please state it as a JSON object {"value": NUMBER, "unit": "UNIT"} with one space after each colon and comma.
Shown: {"value": 94100, "unit": "ft³"}
